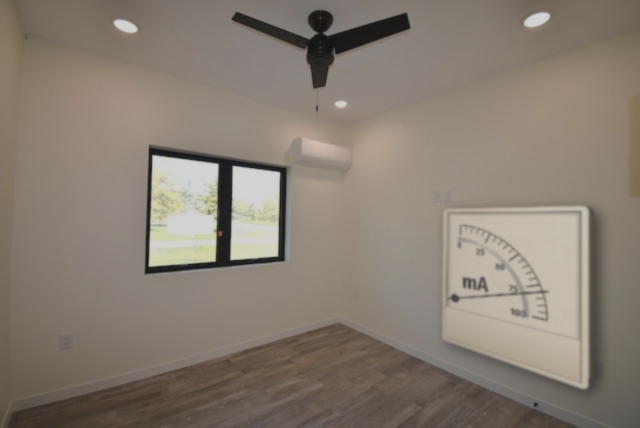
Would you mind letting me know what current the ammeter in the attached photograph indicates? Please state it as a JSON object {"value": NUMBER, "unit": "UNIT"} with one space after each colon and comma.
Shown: {"value": 80, "unit": "mA"}
